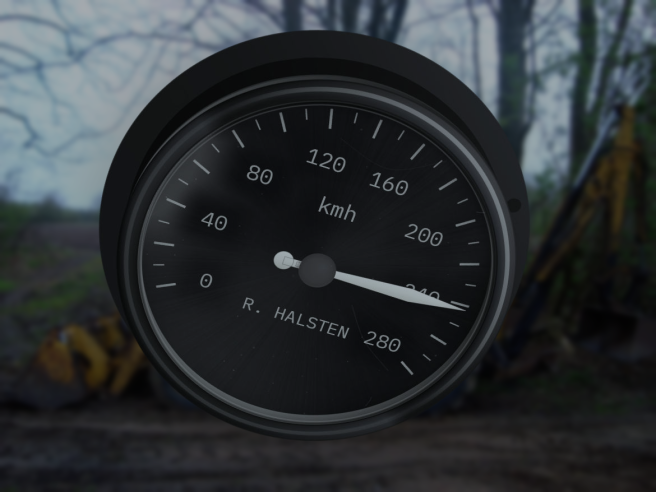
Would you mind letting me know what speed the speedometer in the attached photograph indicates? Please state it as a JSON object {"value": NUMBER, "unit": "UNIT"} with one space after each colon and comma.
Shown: {"value": 240, "unit": "km/h"}
